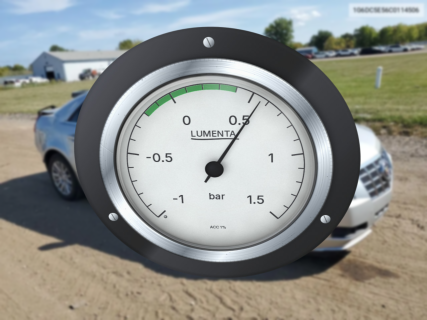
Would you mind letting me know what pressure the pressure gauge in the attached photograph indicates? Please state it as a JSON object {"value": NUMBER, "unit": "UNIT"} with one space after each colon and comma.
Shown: {"value": 0.55, "unit": "bar"}
